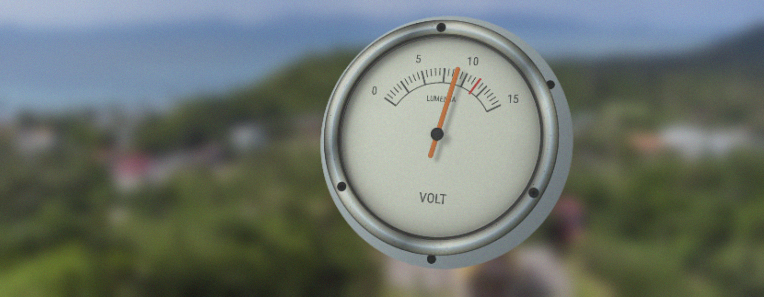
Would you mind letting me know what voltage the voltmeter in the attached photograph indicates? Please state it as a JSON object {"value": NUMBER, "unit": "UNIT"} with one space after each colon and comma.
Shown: {"value": 9, "unit": "V"}
